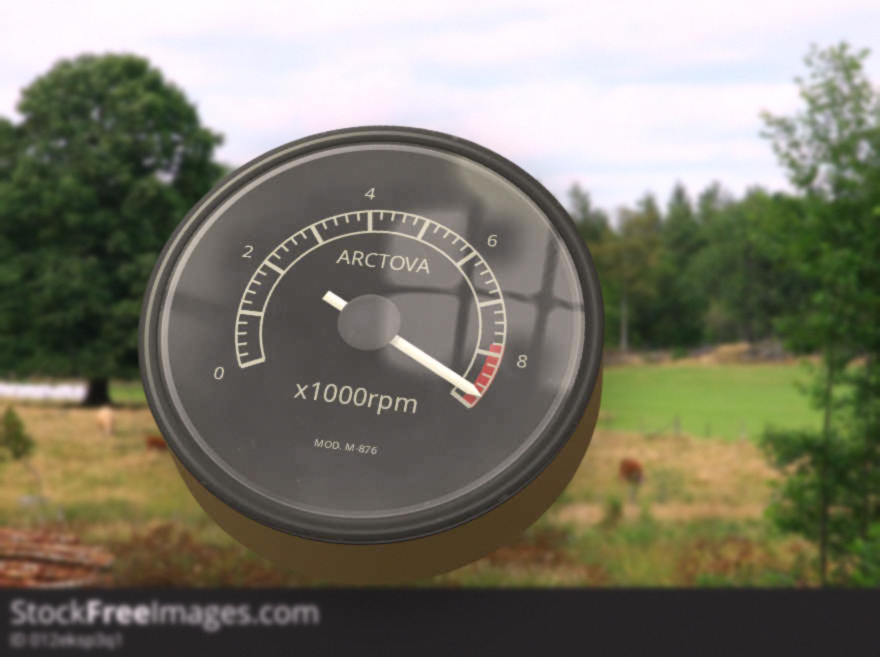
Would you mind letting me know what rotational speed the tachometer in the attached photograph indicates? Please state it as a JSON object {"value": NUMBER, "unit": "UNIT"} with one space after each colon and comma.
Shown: {"value": 8800, "unit": "rpm"}
